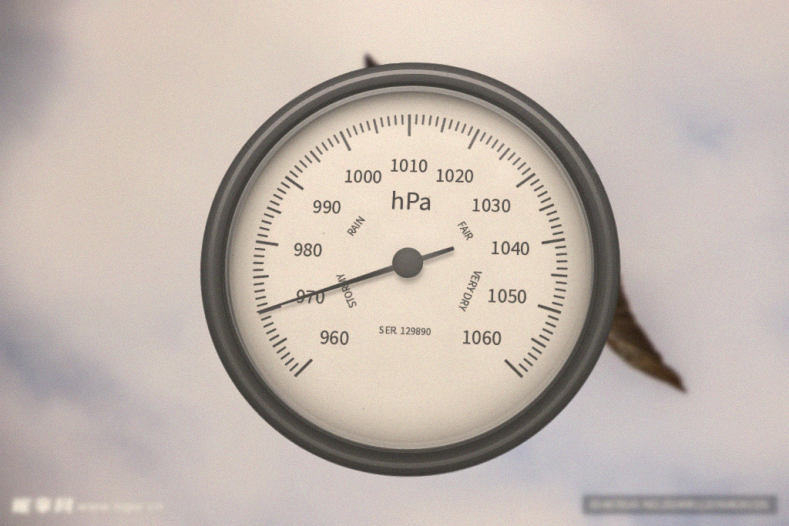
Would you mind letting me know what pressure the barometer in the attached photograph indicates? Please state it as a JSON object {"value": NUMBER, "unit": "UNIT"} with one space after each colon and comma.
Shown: {"value": 970, "unit": "hPa"}
